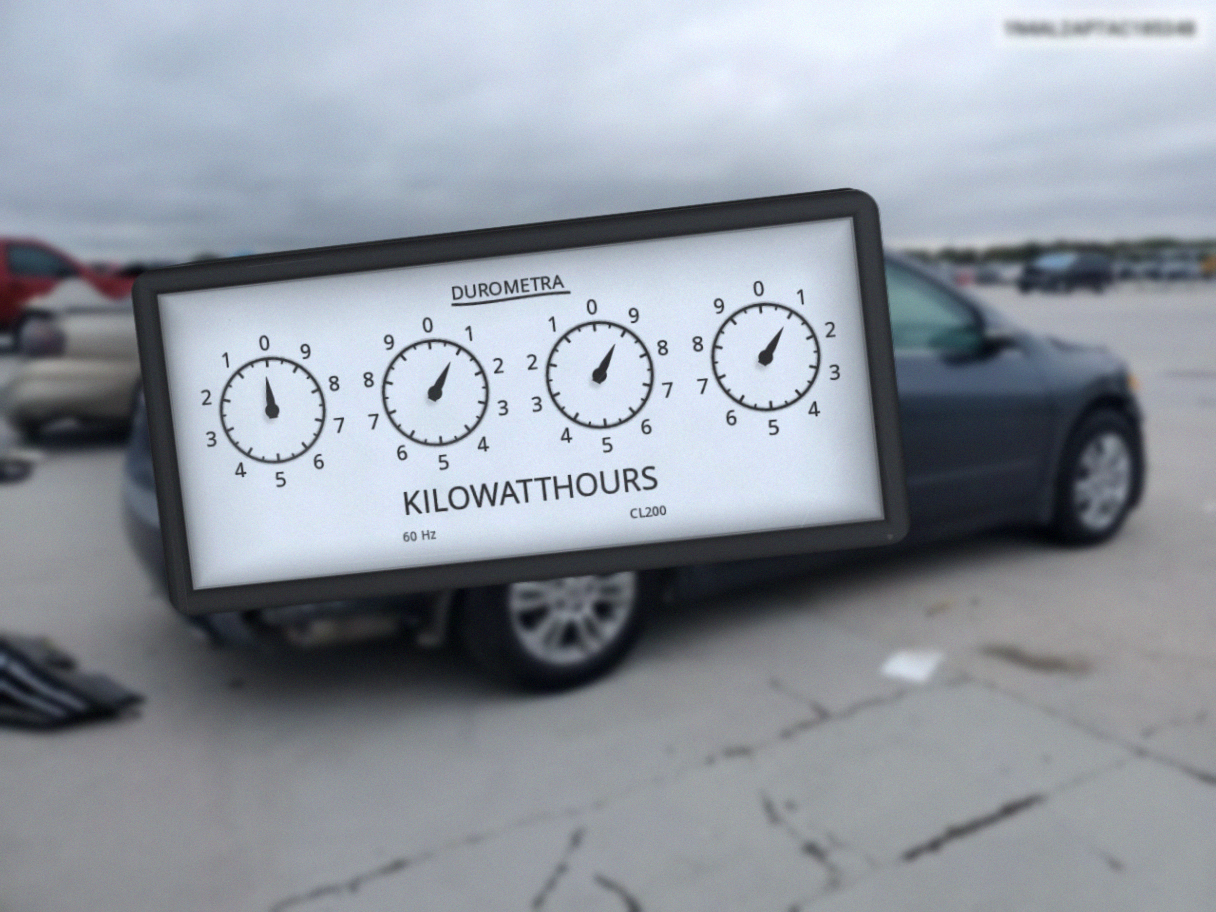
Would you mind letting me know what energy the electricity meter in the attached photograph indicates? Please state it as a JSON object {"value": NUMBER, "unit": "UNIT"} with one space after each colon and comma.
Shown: {"value": 91, "unit": "kWh"}
